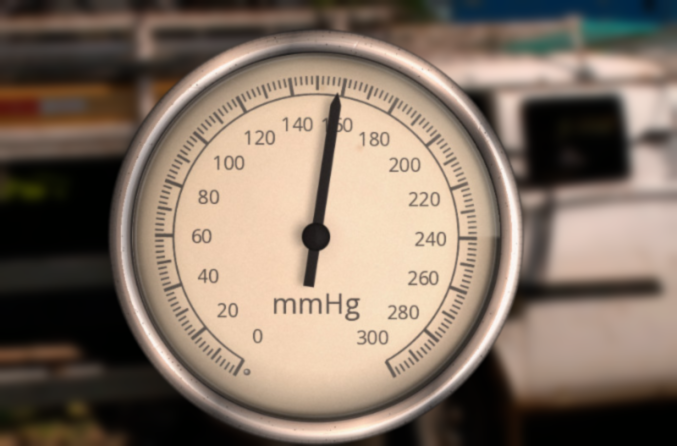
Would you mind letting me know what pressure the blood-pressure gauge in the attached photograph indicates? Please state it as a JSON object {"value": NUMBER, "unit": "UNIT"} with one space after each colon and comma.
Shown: {"value": 158, "unit": "mmHg"}
